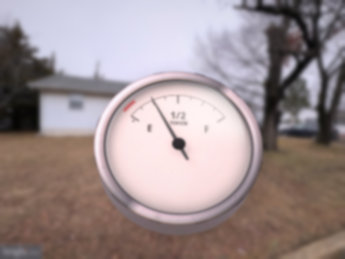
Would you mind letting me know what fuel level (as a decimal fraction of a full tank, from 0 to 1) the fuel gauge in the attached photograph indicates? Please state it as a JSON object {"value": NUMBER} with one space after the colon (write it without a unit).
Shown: {"value": 0.25}
